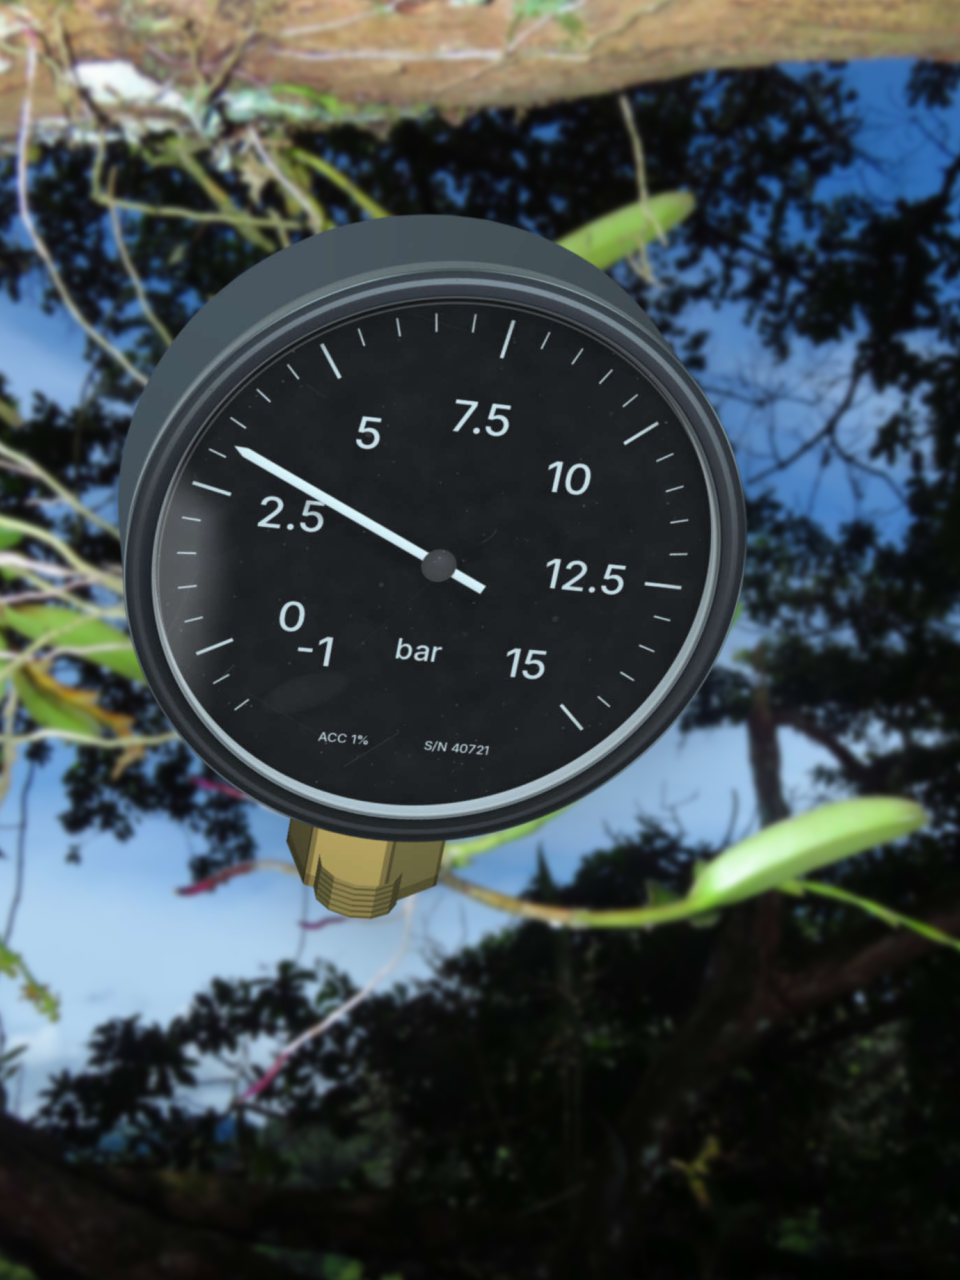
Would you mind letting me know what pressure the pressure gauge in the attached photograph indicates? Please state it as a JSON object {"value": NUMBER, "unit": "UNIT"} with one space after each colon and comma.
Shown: {"value": 3.25, "unit": "bar"}
